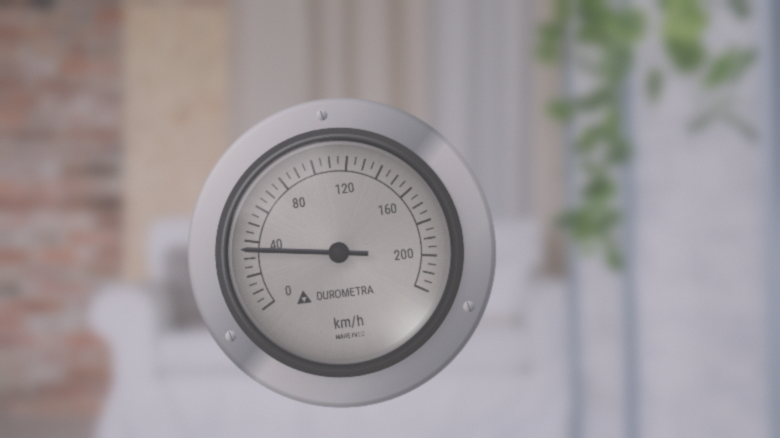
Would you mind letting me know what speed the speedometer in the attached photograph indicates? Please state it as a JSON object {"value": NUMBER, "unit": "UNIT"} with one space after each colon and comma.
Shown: {"value": 35, "unit": "km/h"}
